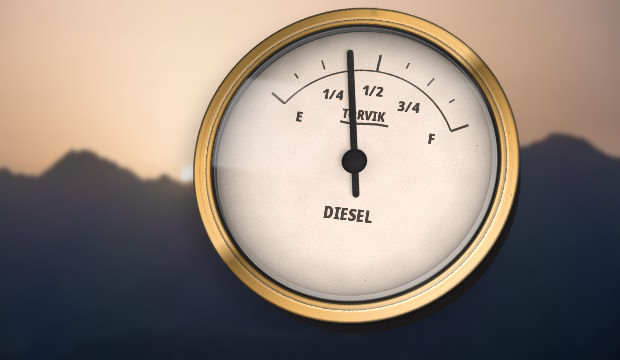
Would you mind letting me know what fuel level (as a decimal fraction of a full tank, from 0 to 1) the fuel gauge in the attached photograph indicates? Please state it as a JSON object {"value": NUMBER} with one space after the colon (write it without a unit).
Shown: {"value": 0.375}
